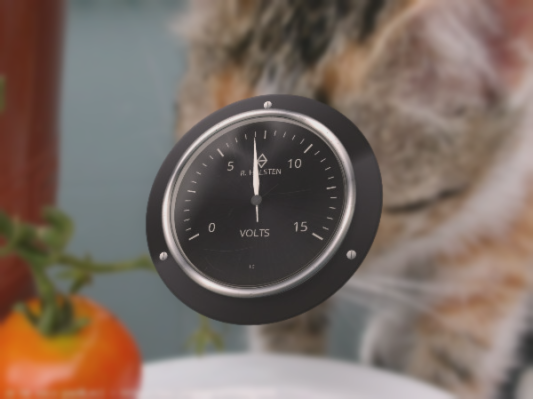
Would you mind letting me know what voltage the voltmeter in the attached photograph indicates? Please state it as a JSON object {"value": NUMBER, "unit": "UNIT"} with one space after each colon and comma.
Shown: {"value": 7, "unit": "V"}
